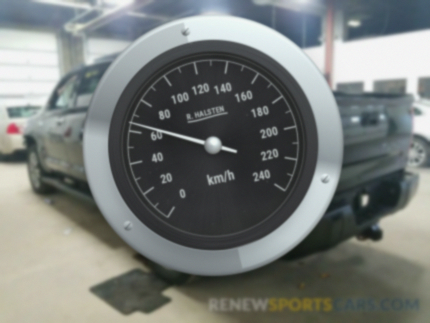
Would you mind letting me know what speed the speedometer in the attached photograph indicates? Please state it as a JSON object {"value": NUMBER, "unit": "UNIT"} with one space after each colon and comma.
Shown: {"value": 65, "unit": "km/h"}
